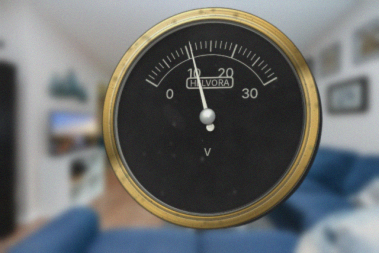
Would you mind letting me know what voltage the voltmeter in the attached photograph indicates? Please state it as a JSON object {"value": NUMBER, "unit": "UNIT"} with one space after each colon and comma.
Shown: {"value": 11, "unit": "V"}
